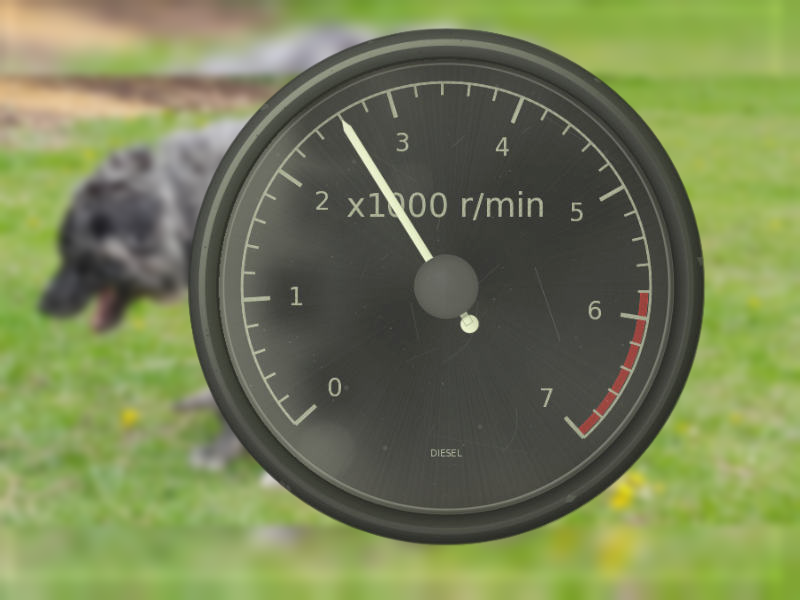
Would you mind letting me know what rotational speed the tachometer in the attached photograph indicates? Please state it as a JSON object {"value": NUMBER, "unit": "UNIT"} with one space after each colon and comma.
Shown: {"value": 2600, "unit": "rpm"}
